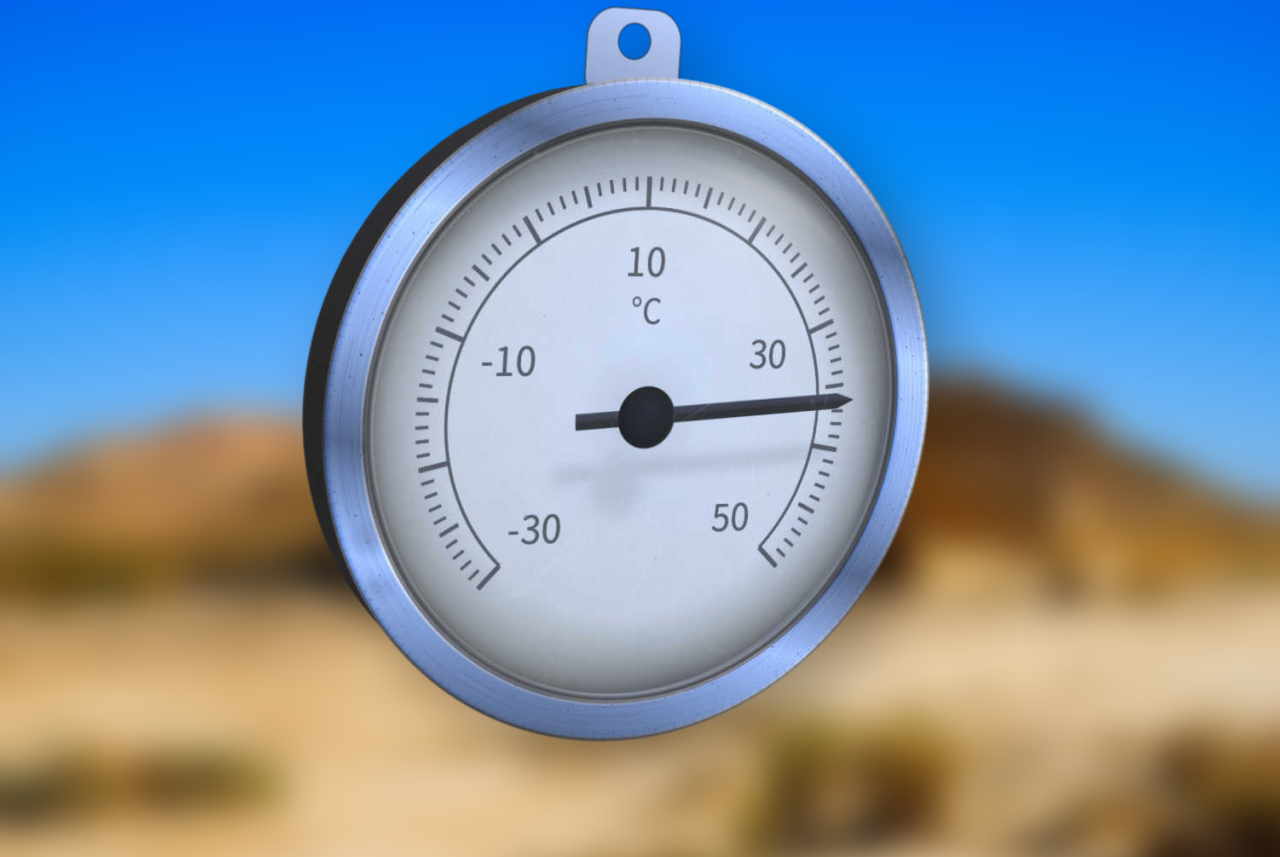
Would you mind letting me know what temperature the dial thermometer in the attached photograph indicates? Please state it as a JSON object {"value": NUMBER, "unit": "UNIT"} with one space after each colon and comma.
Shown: {"value": 36, "unit": "°C"}
